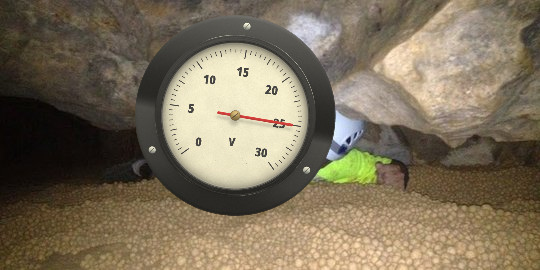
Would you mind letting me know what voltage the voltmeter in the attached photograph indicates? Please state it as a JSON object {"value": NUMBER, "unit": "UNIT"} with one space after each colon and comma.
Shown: {"value": 25, "unit": "V"}
